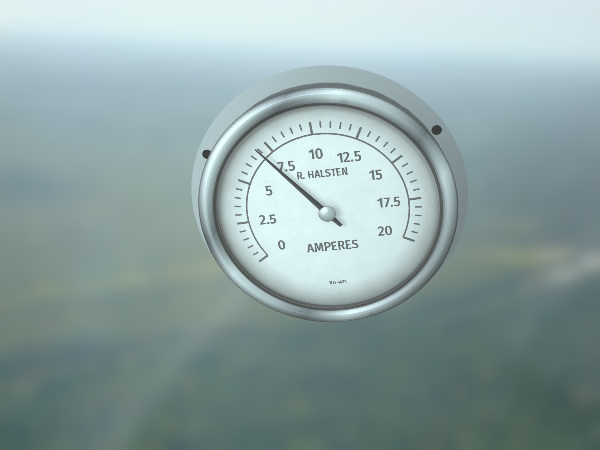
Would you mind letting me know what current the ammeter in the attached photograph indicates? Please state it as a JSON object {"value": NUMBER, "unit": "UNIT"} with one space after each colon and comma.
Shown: {"value": 7, "unit": "A"}
